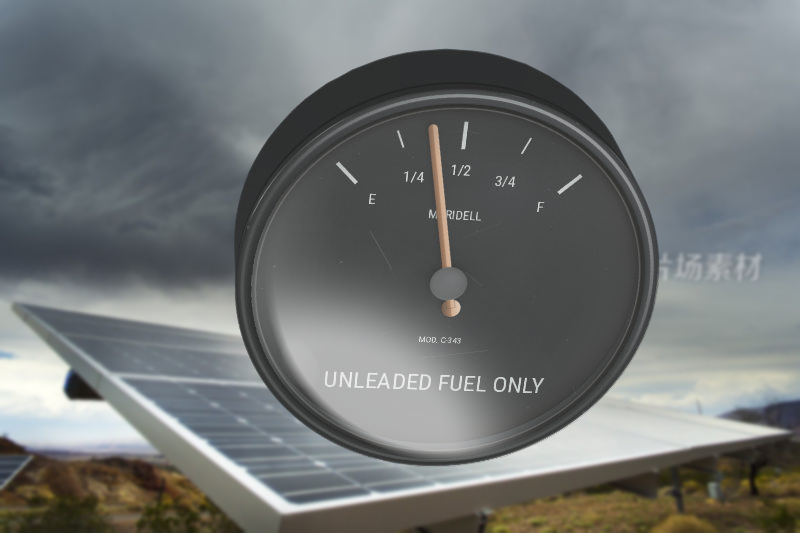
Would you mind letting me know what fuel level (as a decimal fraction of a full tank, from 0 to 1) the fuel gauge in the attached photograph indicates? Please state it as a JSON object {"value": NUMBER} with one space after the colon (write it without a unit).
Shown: {"value": 0.375}
